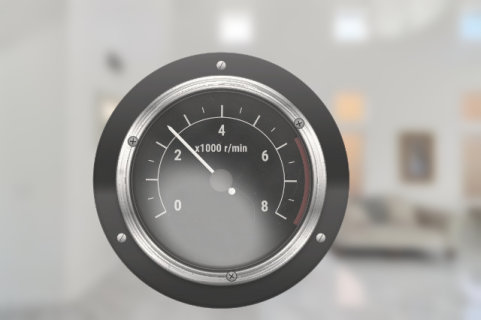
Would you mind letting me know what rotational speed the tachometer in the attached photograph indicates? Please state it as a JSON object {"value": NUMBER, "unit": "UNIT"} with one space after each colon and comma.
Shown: {"value": 2500, "unit": "rpm"}
